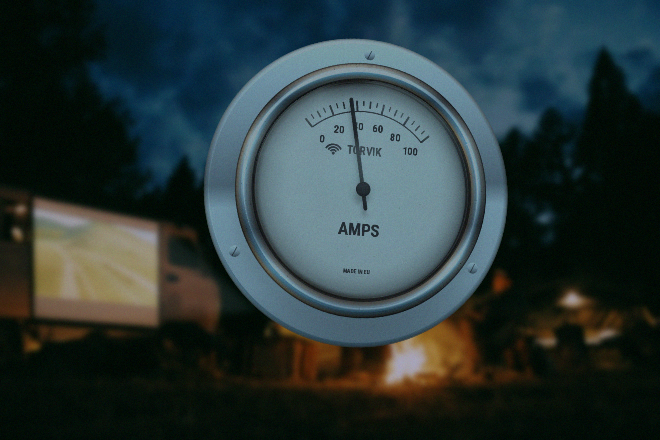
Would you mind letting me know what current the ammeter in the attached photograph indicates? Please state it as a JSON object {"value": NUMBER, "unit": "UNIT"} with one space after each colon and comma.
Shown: {"value": 35, "unit": "A"}
